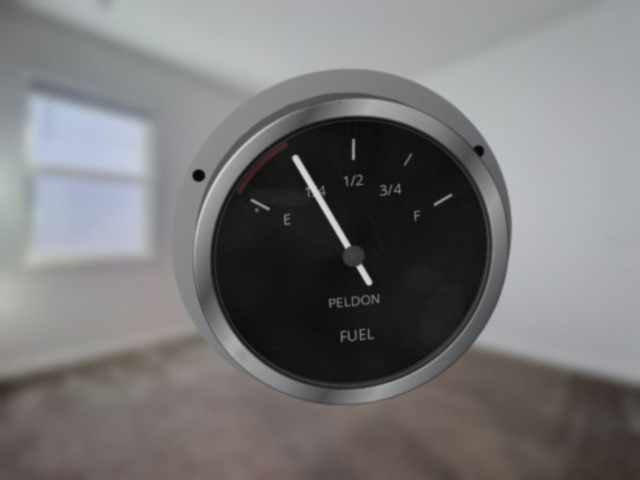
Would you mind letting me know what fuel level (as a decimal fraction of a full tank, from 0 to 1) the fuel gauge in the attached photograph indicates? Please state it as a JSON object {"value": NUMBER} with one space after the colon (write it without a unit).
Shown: {"value": 0.25}
